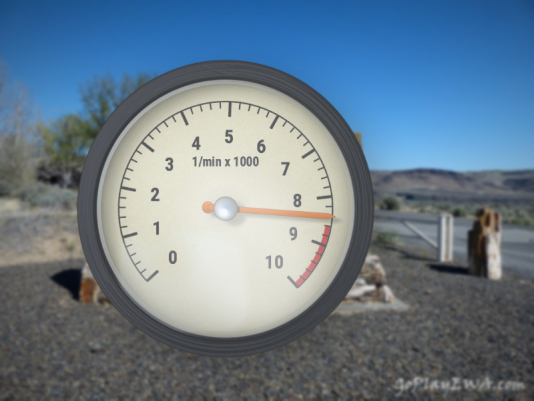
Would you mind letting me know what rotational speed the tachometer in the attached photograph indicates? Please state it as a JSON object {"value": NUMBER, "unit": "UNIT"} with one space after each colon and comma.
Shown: {"value": 8400, "unit": "rpm"}
